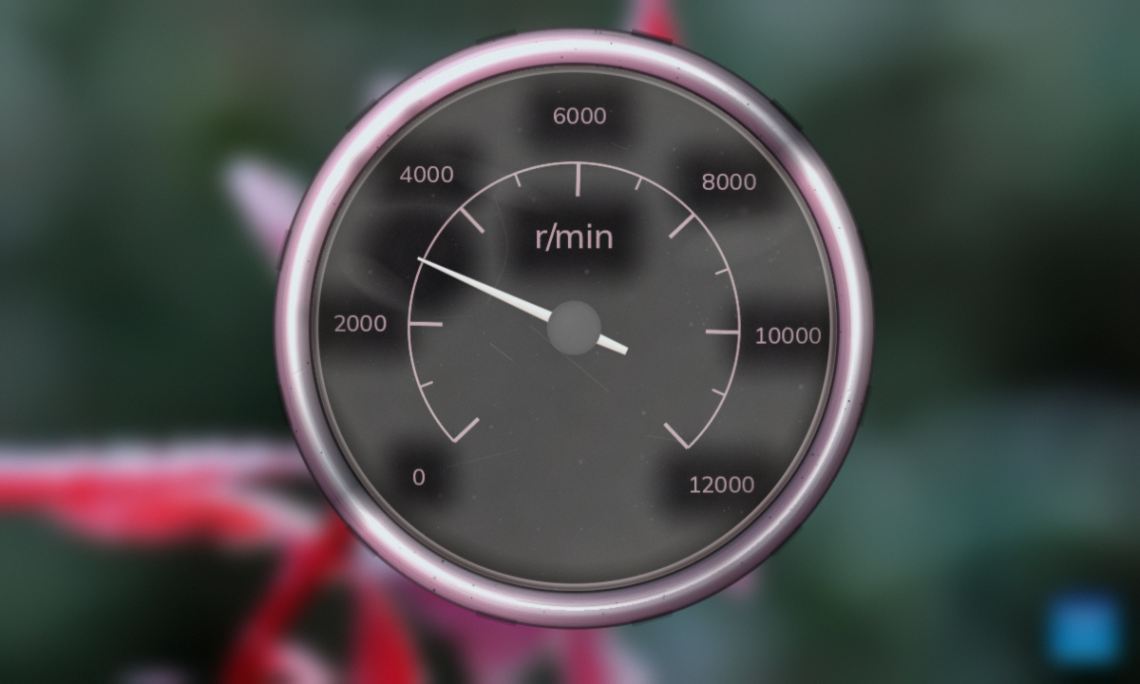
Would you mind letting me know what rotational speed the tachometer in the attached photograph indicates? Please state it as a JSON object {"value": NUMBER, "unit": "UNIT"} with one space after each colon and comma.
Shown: {"value": 3000, "unit": "rpm"}
